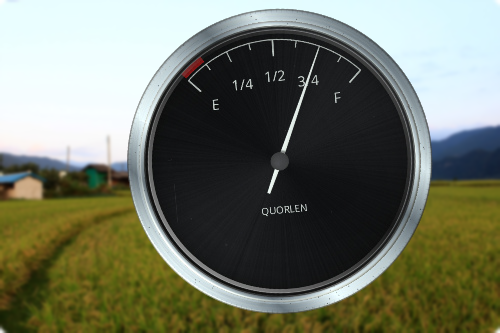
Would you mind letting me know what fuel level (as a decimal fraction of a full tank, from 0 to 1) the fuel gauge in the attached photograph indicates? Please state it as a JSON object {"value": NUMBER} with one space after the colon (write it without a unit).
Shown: {"value": 0.75}
